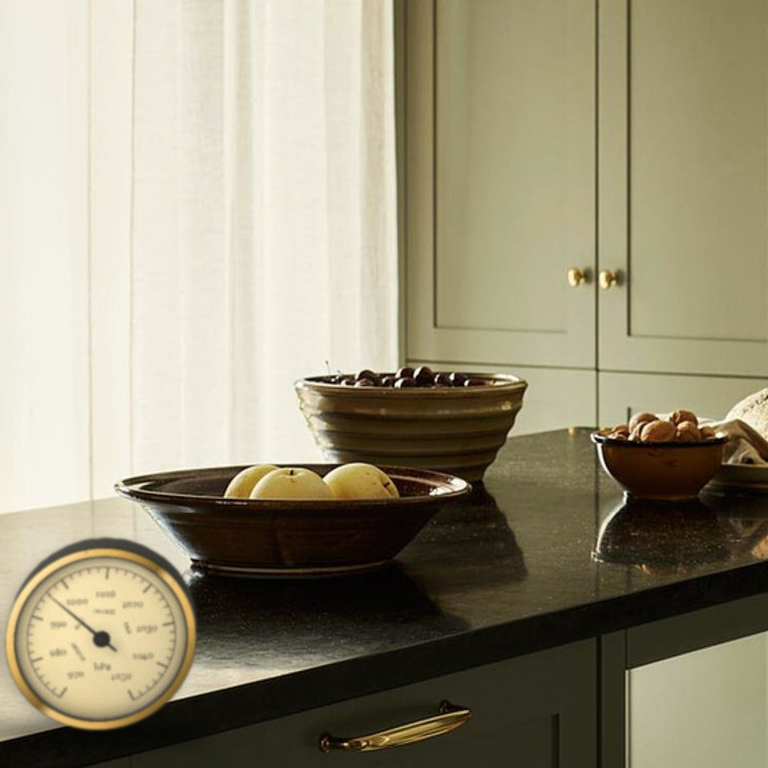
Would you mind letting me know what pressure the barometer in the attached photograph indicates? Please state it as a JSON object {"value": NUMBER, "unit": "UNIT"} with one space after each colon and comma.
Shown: {"value": 996, "unit": "hPa"}
